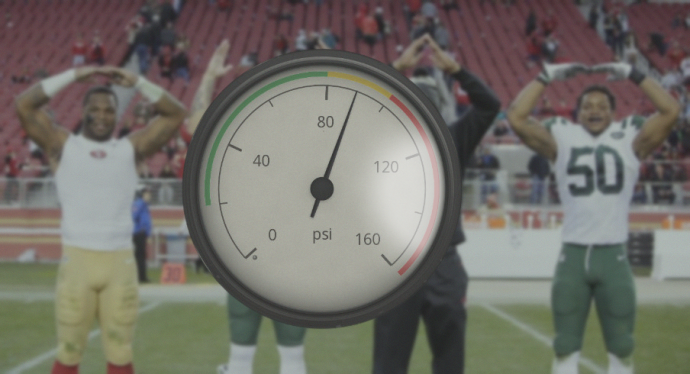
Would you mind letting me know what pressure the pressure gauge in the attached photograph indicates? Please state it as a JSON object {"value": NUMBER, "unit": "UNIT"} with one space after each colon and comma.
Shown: {"value": 90, "unit": "psi"}
